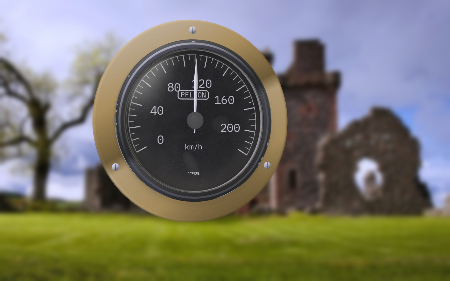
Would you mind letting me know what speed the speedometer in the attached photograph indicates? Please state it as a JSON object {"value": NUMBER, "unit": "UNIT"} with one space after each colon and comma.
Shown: {"value": 110, "unit": "km/h"}
